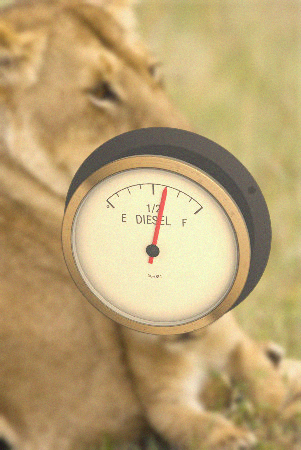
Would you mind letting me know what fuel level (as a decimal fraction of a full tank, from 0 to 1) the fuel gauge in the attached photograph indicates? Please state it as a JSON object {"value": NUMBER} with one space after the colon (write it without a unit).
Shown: {"value": 0.625}
